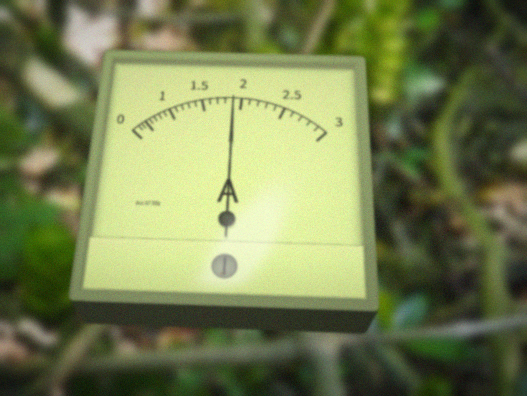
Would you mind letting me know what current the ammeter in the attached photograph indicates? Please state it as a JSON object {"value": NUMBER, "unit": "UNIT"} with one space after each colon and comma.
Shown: {"value": 1.9, "unit": "A"}
